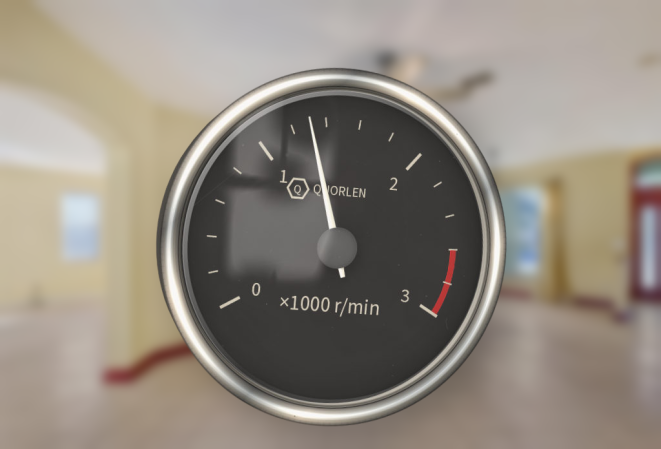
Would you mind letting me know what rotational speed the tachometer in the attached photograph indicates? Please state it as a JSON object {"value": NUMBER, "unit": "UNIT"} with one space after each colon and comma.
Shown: {"value": 1300, "unit": "rpm"}
